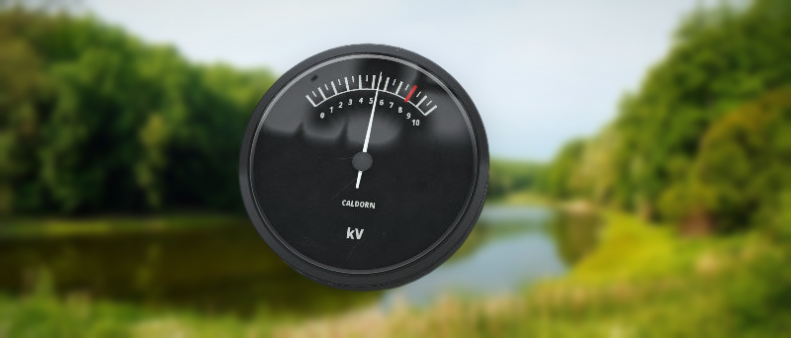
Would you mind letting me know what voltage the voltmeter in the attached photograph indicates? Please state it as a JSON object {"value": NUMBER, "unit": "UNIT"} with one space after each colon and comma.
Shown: {"value": 5.5, "unit": "kV"}
